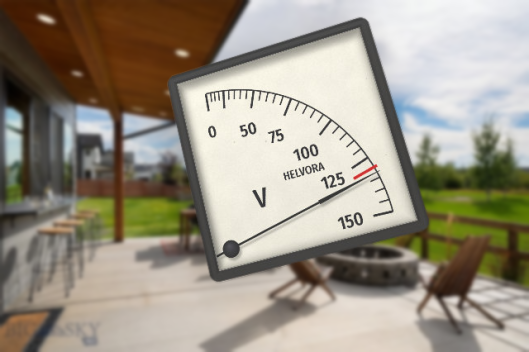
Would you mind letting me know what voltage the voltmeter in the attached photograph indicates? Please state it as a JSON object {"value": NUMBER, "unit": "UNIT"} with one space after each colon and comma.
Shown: {"value": 132.5, "unit": "V"}
